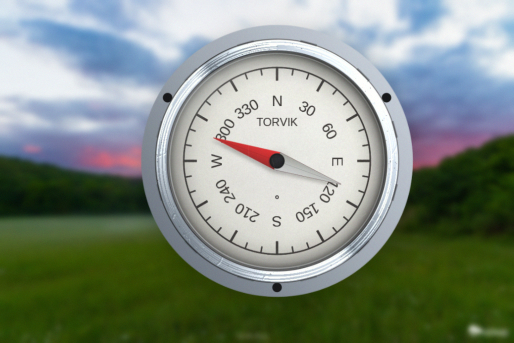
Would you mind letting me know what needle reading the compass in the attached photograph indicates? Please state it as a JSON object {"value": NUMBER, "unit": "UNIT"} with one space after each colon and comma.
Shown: {"value": 290, "unit": "°"}
